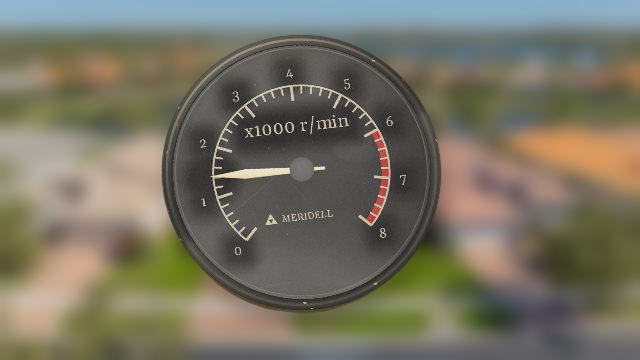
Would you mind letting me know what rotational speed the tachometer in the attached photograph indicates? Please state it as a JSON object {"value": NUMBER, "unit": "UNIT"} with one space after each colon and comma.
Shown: {"value": 1400, "unit": "rpm"}
